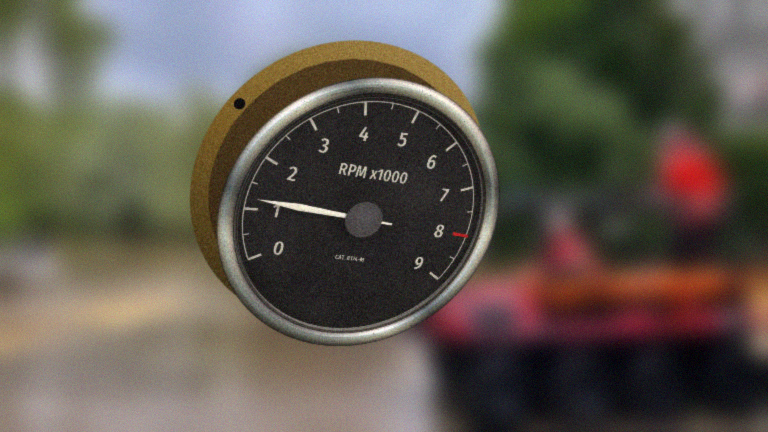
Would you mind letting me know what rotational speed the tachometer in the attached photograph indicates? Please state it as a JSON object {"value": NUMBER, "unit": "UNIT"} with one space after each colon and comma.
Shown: {"value": 1250, "unit": "rpm"}
